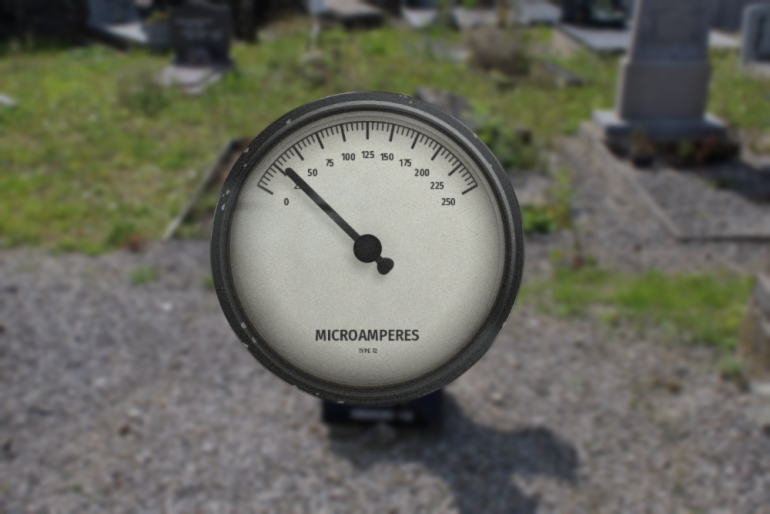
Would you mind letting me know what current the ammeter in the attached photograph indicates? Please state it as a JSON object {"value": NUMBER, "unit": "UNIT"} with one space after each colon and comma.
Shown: {"value": 30, "unit": "µA"}
